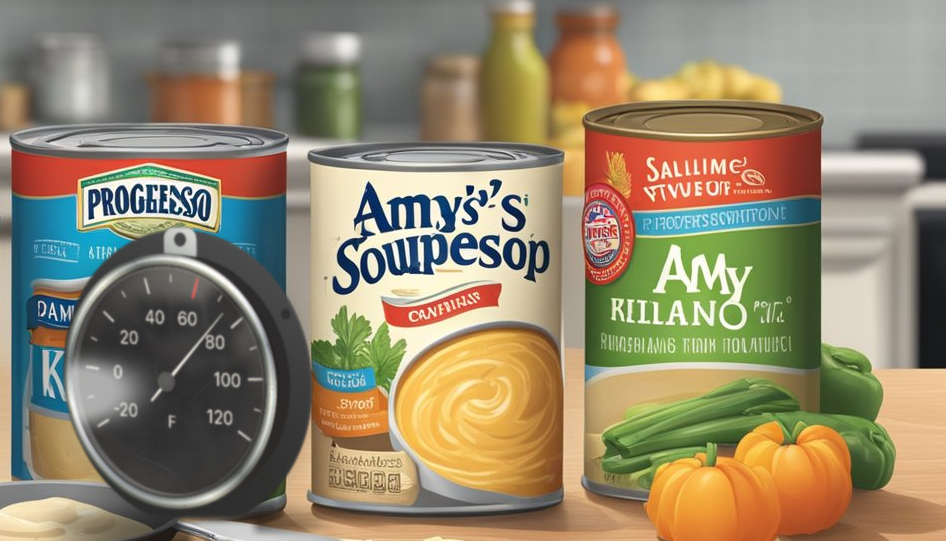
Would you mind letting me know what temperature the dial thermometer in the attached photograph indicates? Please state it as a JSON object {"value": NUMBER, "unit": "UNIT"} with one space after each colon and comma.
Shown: {"value": 75, "unit": "°F"}
